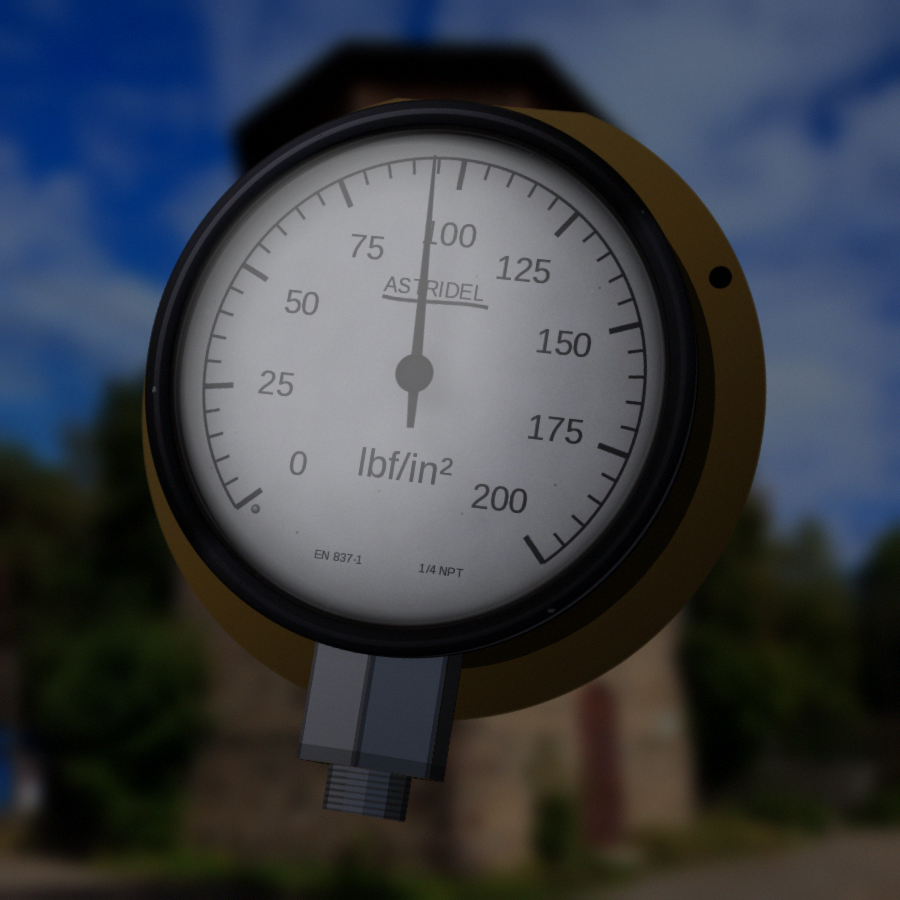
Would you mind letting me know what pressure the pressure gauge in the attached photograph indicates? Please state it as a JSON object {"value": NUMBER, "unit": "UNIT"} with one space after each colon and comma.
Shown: {"value": 95, "unit": "psi"}
